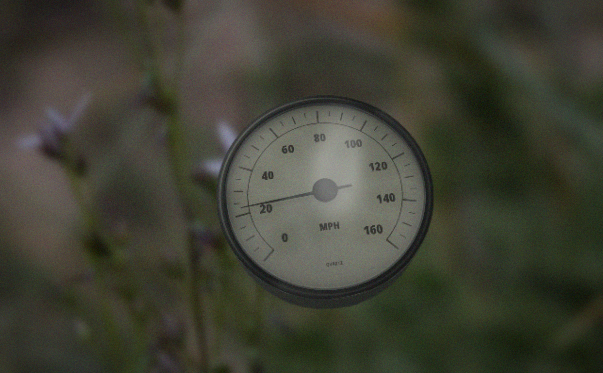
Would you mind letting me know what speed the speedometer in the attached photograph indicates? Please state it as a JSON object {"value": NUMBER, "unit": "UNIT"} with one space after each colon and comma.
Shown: {"value": 22.5, "unit": "mph"}
